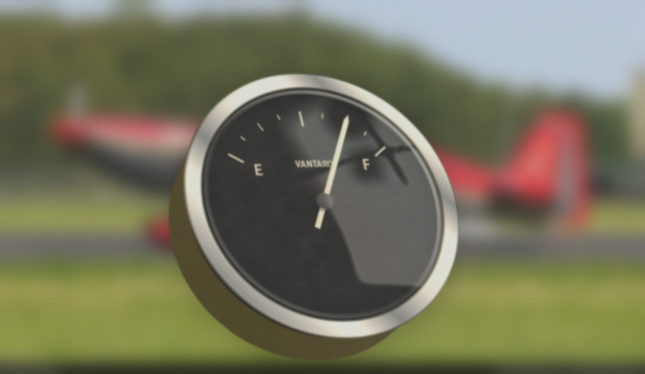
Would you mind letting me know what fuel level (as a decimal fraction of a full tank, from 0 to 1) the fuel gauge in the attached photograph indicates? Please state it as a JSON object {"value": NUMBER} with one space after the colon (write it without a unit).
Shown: {"value": 0.75}
